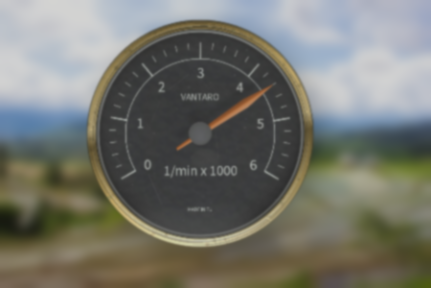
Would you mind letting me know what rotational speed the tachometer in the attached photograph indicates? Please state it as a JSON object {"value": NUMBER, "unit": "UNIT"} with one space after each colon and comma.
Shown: {"value": 4400, "unit": "rpm"}
